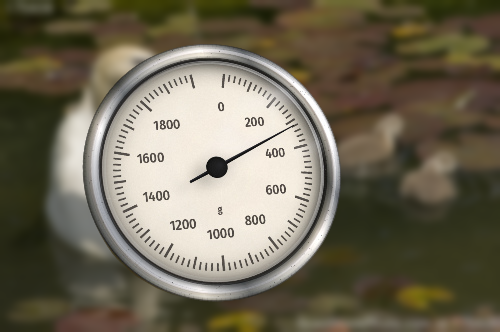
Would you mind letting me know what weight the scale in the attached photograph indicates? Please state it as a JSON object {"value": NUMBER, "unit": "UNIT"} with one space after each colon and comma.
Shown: {"value": 320, "unit": "g"}
